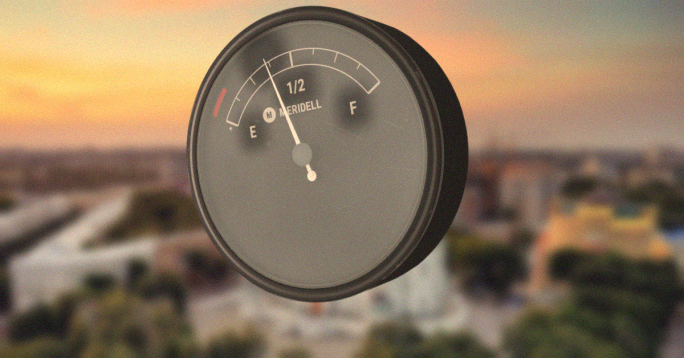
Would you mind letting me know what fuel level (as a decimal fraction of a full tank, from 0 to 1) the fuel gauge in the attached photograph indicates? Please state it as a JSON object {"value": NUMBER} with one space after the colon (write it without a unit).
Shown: {"value": 0.375}
